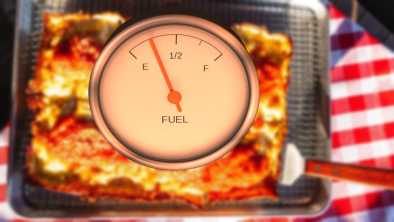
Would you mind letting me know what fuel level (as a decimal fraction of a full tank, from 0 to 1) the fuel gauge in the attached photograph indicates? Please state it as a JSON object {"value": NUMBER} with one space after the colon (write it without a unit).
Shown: {"value": 0.25}
